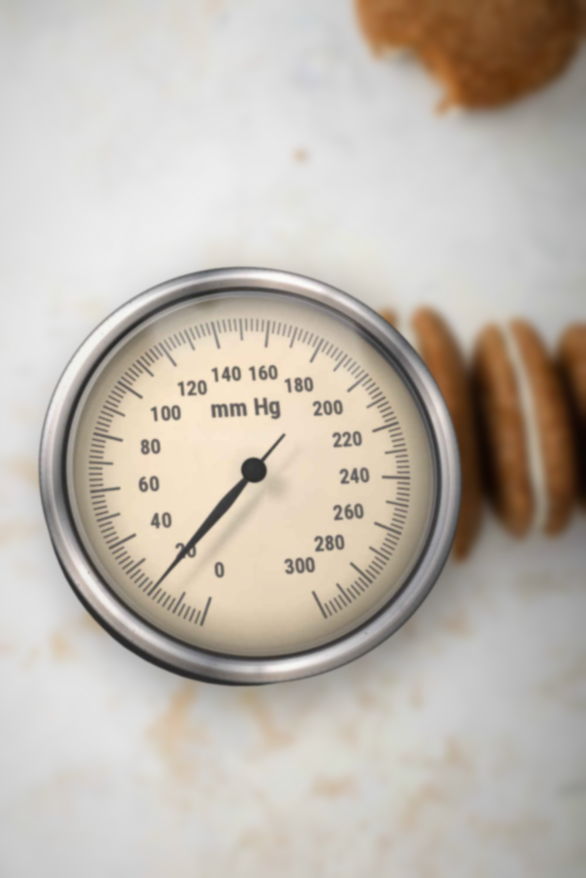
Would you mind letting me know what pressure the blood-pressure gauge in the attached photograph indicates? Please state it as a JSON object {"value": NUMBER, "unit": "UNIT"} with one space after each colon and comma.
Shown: {"value": 20, "unit": "mmHg"}
